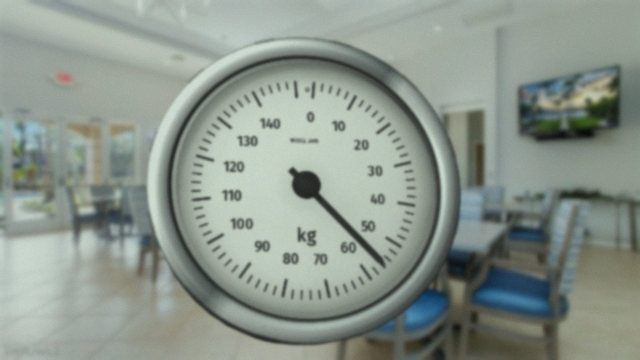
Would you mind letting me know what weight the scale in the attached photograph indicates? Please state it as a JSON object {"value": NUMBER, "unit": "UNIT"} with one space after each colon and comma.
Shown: {"value": 56, "unit": "kg"}
